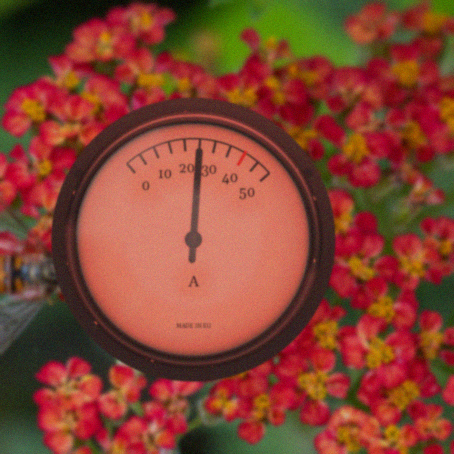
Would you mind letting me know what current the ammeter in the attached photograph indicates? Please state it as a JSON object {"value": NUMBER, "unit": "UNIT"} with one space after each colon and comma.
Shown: {"value": 25, "unit": "A"}
